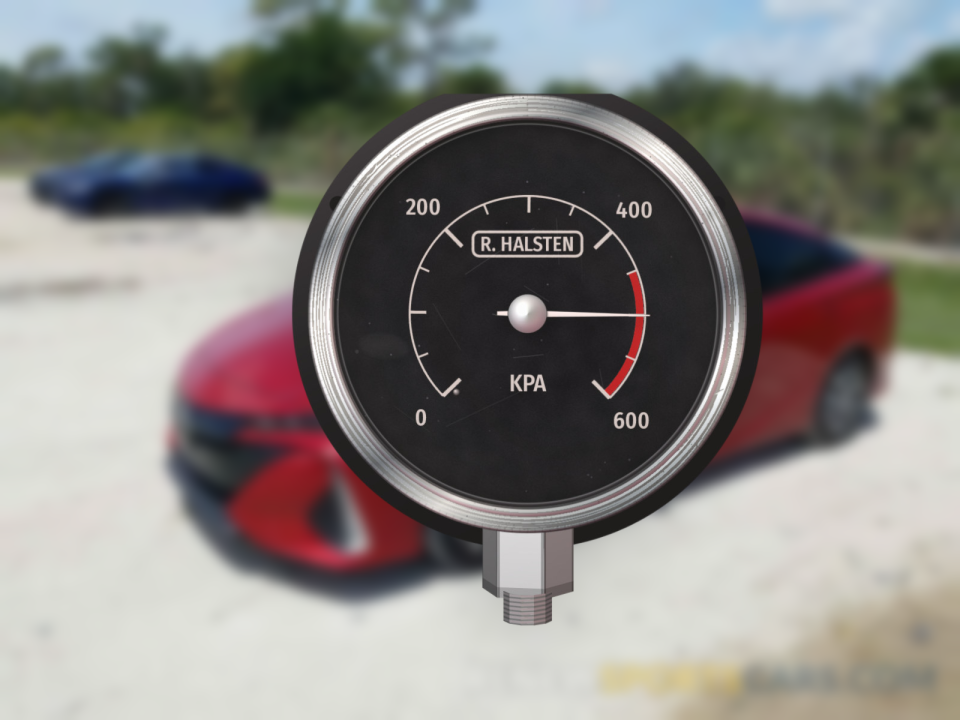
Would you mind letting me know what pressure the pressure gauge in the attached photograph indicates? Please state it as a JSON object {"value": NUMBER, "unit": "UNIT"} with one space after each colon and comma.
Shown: {"value": 500, "unit": "kPa"}
